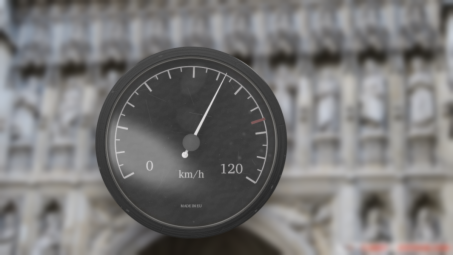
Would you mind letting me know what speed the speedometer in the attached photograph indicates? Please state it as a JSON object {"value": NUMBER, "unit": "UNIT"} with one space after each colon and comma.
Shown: {"value": 72.5, "unit": "km/h"}
